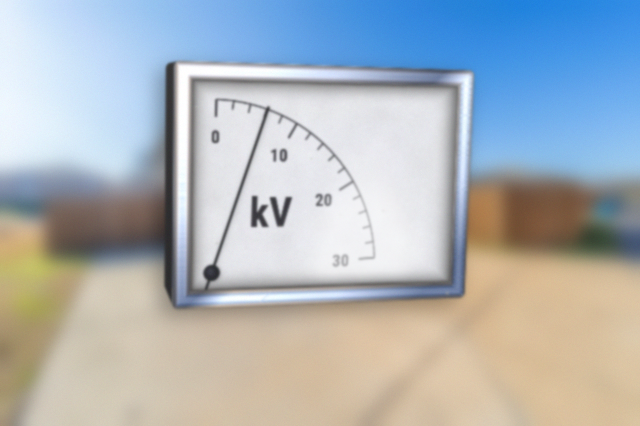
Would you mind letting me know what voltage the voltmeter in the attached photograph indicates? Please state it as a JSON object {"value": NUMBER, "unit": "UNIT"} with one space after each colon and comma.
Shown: {"value": 6, "unit": "kV"}
